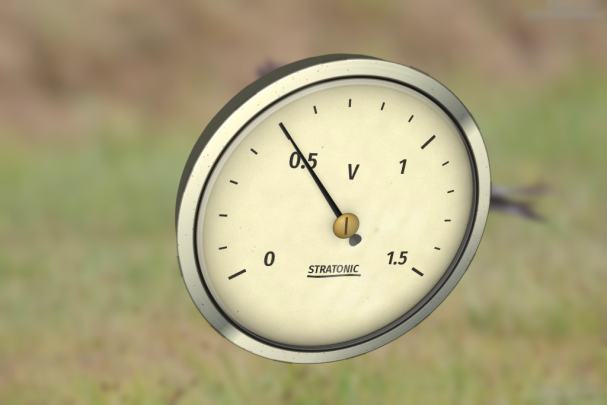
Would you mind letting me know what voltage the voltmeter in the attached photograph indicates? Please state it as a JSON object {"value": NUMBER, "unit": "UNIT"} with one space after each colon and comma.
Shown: {"value": 0.5, "unit": "V"}
